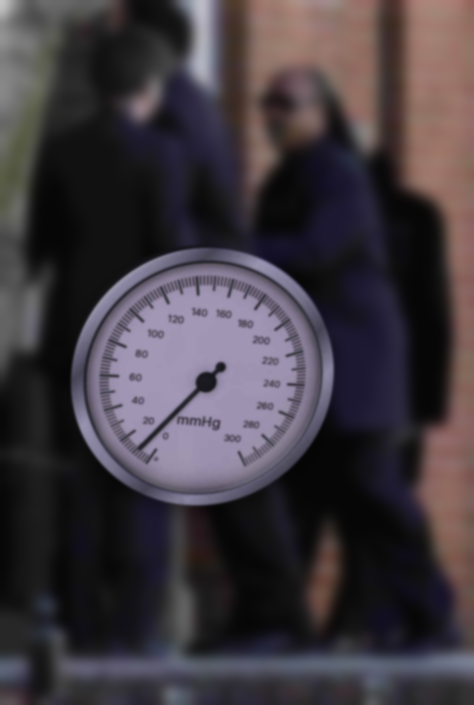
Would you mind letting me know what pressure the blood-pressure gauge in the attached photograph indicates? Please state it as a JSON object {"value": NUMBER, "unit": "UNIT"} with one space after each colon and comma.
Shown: {"value": 10, "unit": "mmHg"}
